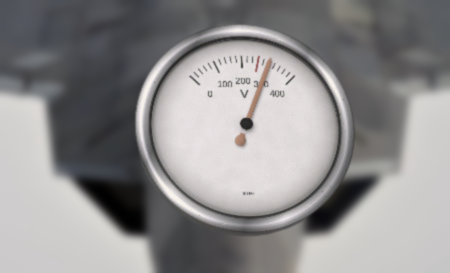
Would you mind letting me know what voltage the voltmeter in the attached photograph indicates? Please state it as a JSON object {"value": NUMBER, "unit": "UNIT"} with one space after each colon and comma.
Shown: {"value": 300, "unit": "V"}
